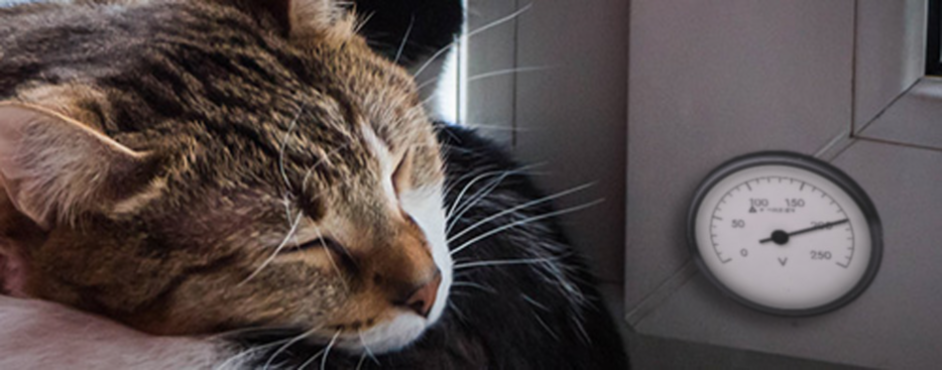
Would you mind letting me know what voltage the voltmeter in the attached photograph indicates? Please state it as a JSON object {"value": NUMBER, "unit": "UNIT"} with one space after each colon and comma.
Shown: {"value": 200, "unit": "V"}
